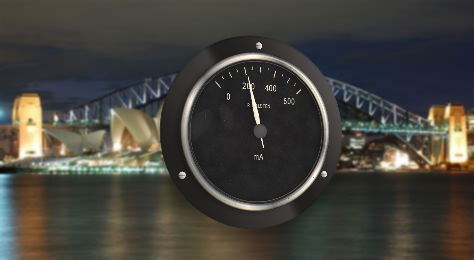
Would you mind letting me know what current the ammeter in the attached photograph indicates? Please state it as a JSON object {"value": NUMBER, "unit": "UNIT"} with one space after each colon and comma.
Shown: {"value": 200, "unit": "mA"}
